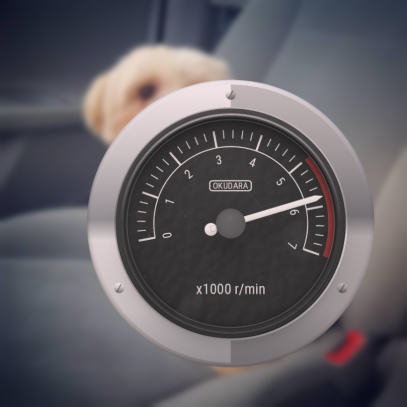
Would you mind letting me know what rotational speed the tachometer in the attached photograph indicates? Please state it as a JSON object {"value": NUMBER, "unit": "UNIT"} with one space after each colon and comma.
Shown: {"value": 5800, "unit": "rpm"}
